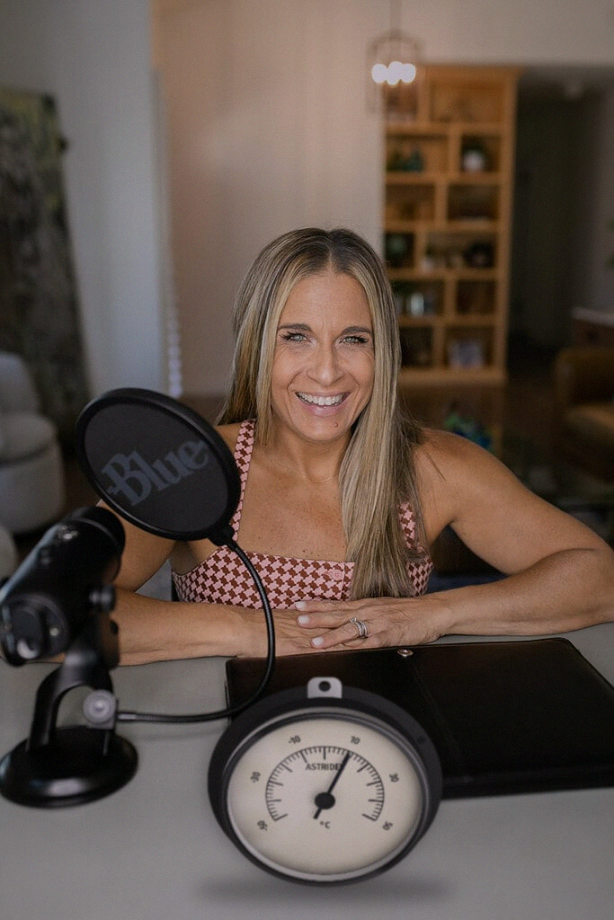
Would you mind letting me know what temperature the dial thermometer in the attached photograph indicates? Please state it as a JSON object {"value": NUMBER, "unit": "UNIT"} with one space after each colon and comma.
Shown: {"value": 10, "unit": "°C"}
